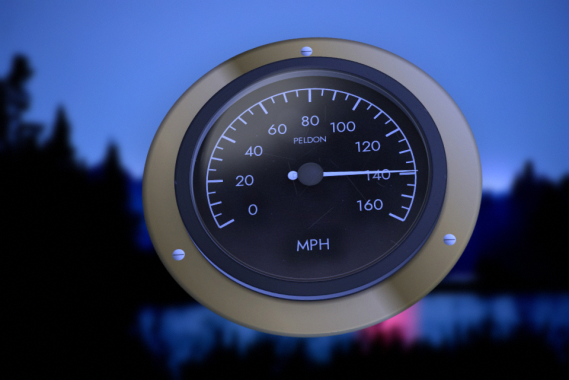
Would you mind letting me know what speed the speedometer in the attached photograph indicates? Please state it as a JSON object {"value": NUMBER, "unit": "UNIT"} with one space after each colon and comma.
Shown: {"value": 140, "unit": "mph"}
